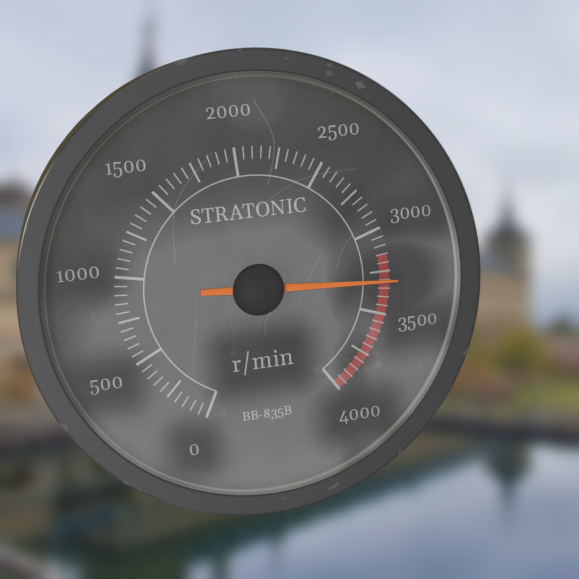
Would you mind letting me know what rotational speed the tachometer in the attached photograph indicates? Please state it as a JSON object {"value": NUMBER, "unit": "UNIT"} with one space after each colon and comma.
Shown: {"value": 3300, "unit": "rpm"}
